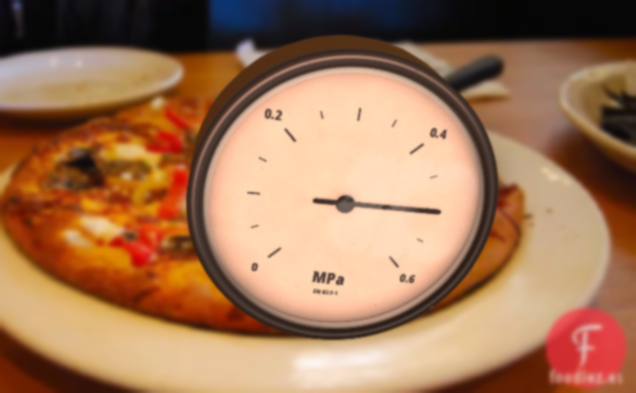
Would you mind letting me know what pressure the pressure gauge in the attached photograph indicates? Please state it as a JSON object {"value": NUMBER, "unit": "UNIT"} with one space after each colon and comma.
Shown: {"value": 0.5, "unit": "MPa"}
